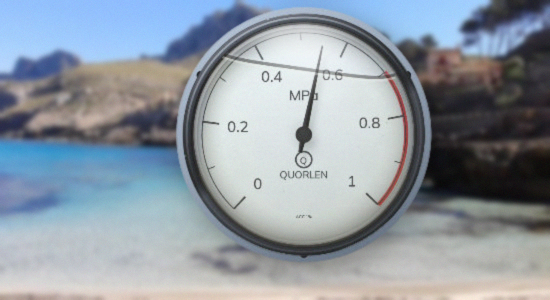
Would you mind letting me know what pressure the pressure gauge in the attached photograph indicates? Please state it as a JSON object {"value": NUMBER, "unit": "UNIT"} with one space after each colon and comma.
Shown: {"value": 0.55, "unit": "MPa"}
